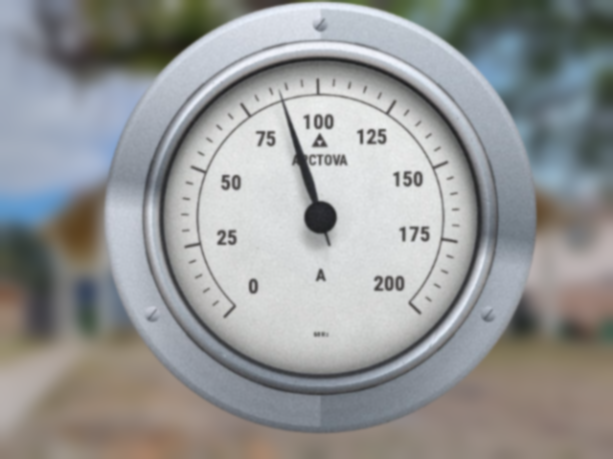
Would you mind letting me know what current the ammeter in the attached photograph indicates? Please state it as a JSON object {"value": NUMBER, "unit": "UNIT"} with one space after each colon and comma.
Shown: {"value": 87.5, "unit": "A"}
